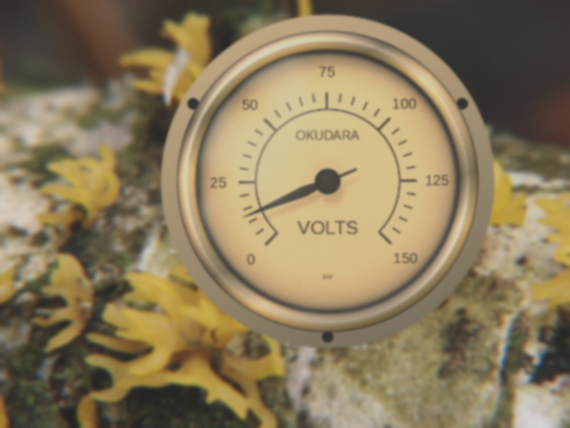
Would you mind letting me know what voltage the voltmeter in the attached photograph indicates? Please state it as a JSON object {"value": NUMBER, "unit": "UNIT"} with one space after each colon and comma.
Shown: {"value": 12.5, "unit": "V"}
